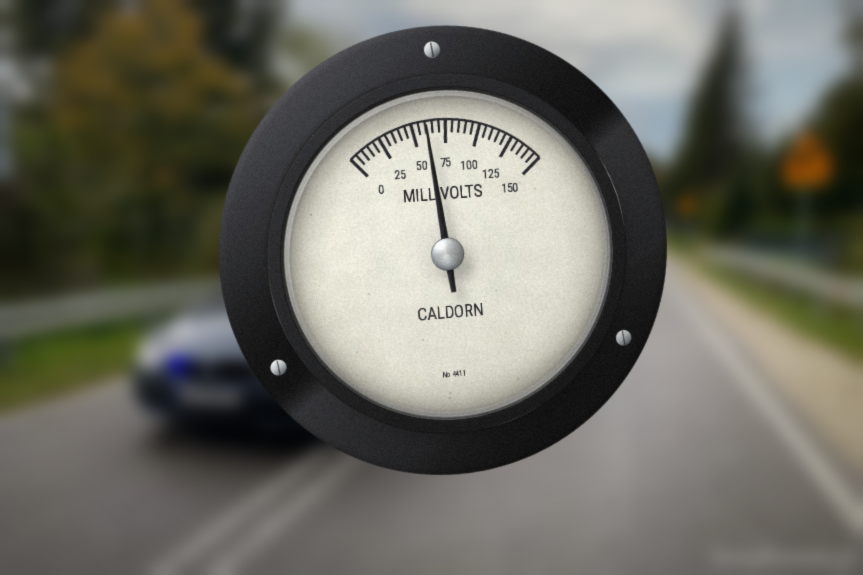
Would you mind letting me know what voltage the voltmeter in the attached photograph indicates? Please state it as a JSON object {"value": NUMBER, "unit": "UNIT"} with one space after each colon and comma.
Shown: {"value": 60, "unit": "mV"}
